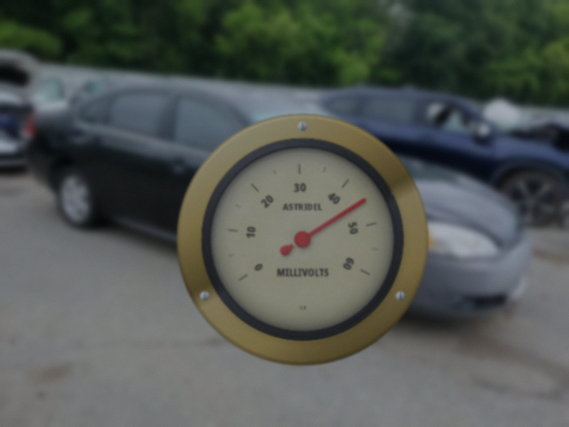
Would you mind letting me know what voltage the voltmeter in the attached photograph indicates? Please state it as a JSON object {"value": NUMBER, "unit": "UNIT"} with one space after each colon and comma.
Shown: {"value": 45, "unit": "mV"}
